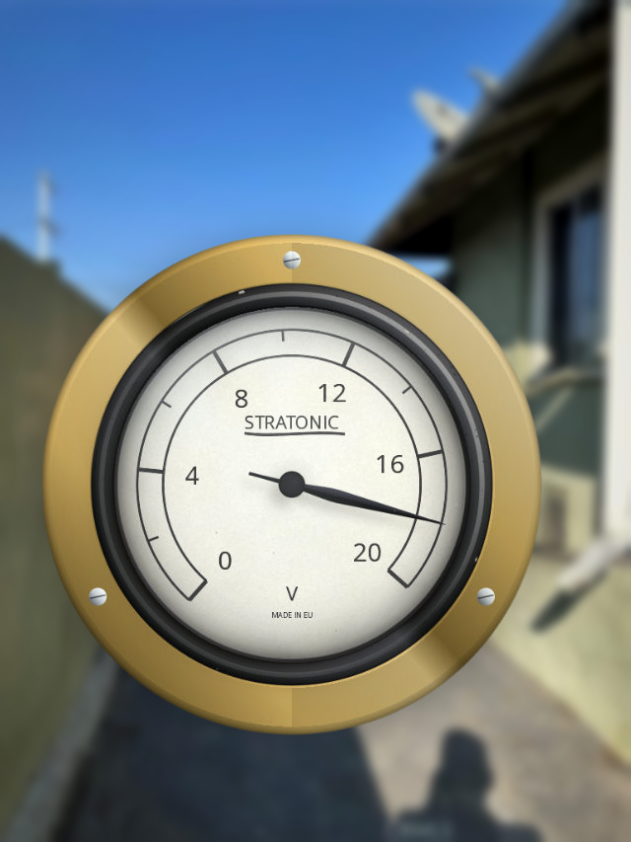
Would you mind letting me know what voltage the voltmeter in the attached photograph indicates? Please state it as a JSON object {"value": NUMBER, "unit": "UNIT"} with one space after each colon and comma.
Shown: {"value": 18, "unit": "V"}
